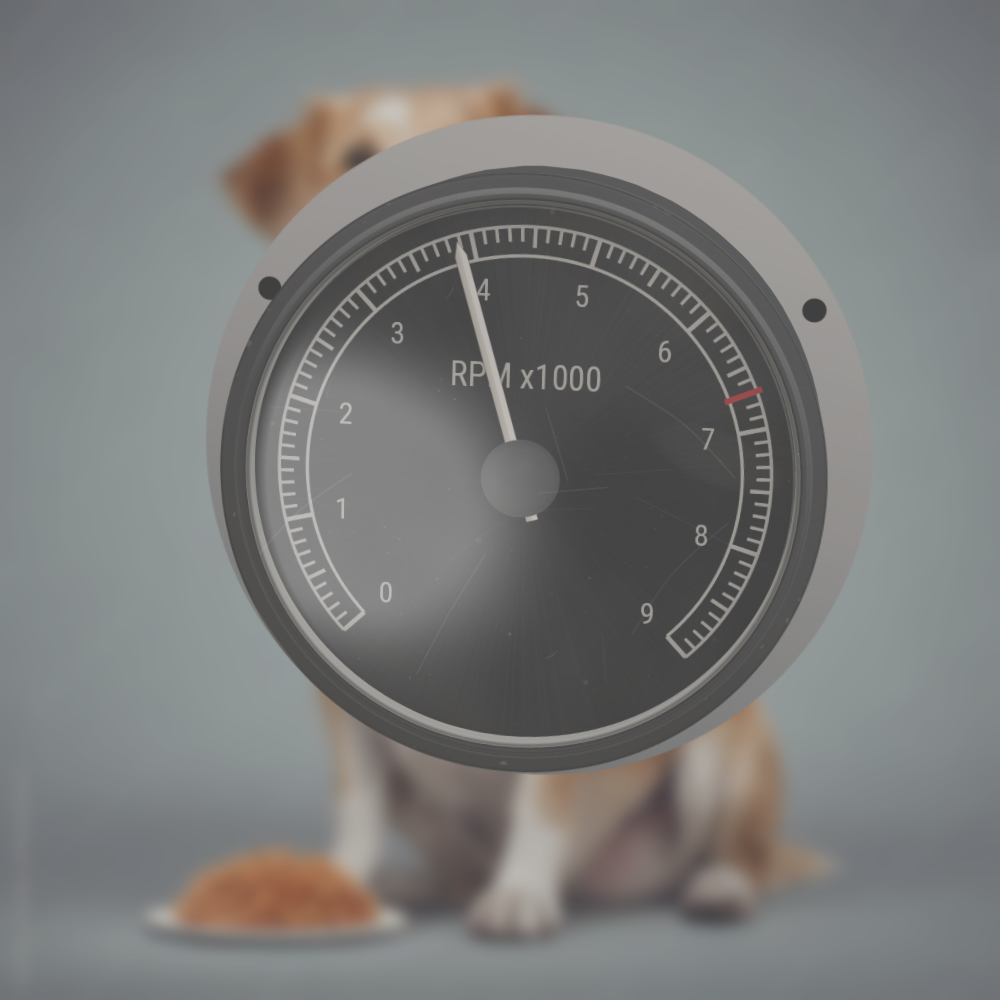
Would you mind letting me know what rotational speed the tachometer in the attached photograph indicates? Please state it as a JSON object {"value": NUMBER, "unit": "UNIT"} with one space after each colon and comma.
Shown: {"value": 3900, "unit": "rpm"}
